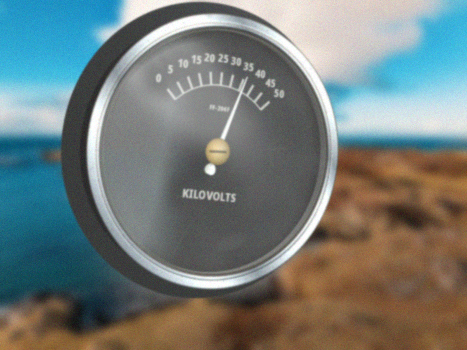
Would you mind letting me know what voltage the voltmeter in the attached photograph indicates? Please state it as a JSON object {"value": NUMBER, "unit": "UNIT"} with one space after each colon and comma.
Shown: {"value": 35, "unit": "kV"}
